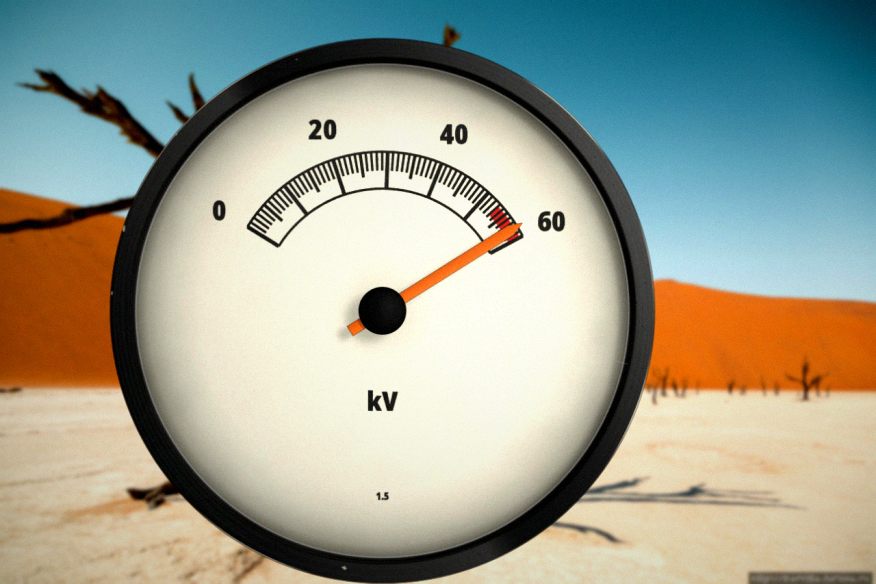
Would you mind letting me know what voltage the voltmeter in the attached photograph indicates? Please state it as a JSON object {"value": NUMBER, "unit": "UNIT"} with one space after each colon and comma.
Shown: {"value": 58, "unit": "kV"}
